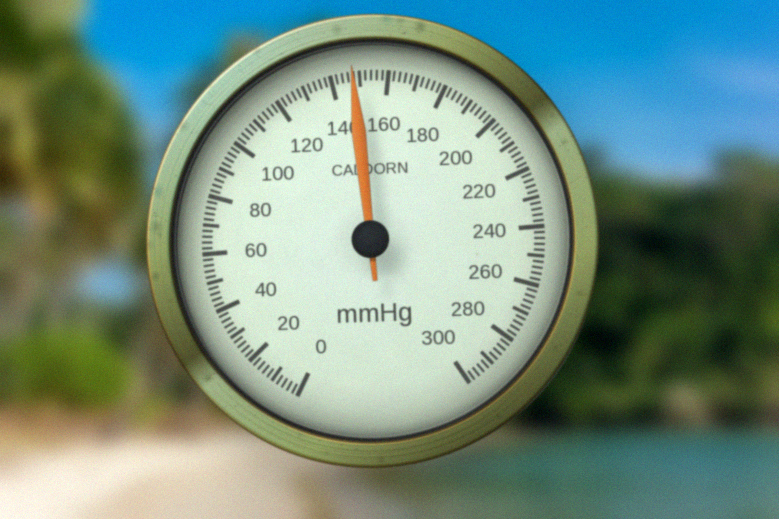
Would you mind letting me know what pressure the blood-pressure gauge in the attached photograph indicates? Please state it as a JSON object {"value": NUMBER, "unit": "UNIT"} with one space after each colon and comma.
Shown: {"value": 148, "unit": "mmHg"}
